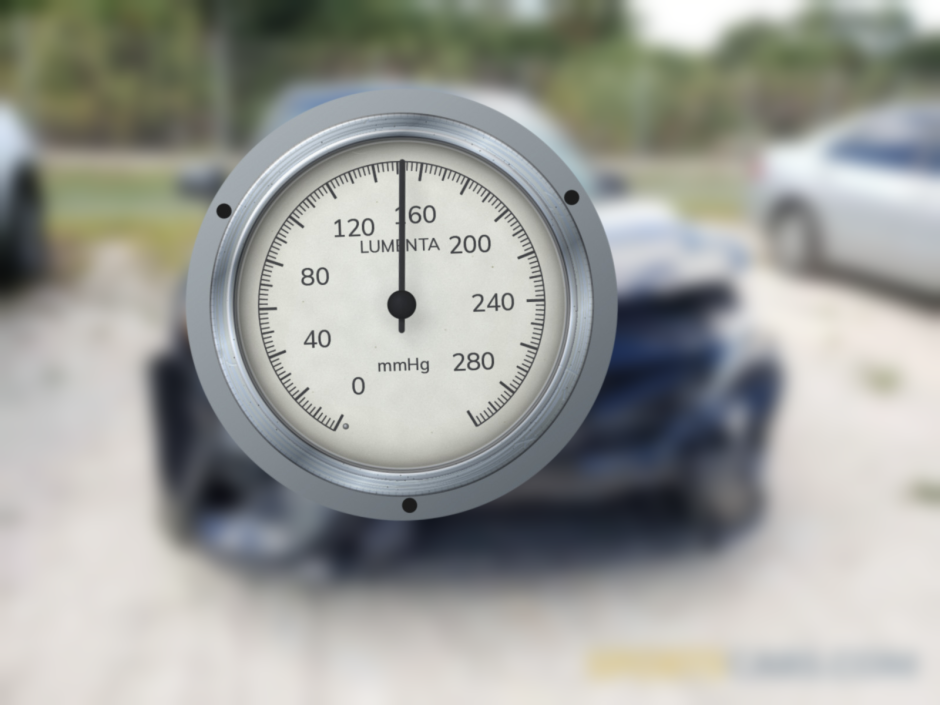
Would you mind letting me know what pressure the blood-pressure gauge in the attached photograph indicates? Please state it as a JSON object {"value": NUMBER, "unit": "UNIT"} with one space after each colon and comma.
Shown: {"value": 152, "unit": "mmHg"}
